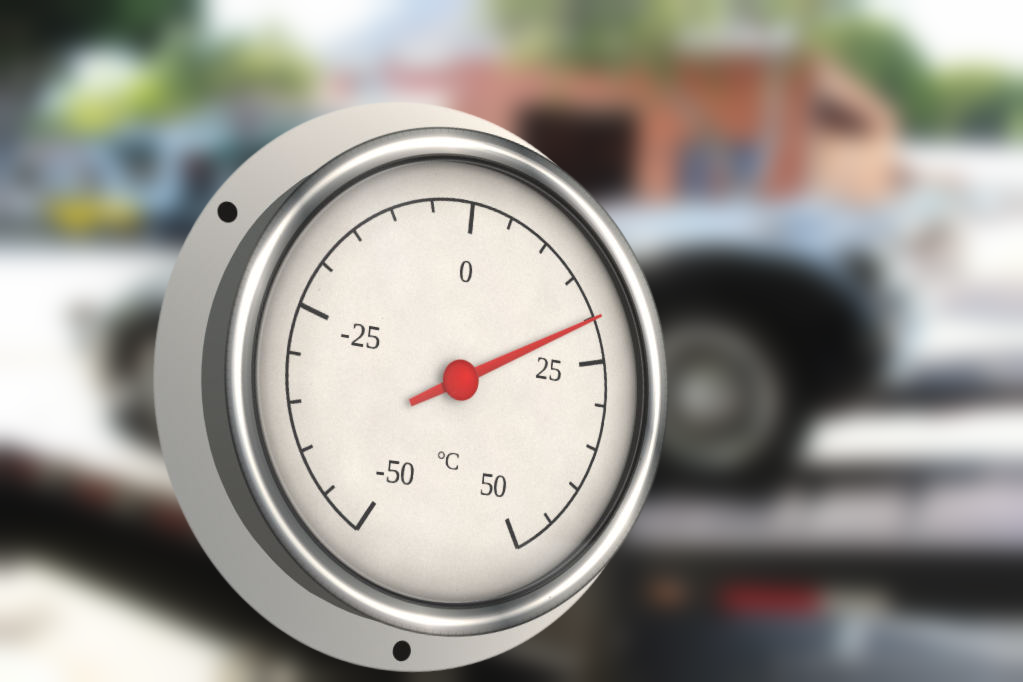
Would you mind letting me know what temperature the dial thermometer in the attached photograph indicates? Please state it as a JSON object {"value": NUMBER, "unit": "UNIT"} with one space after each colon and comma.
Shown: {"value": 20, "unit": "°C"}
